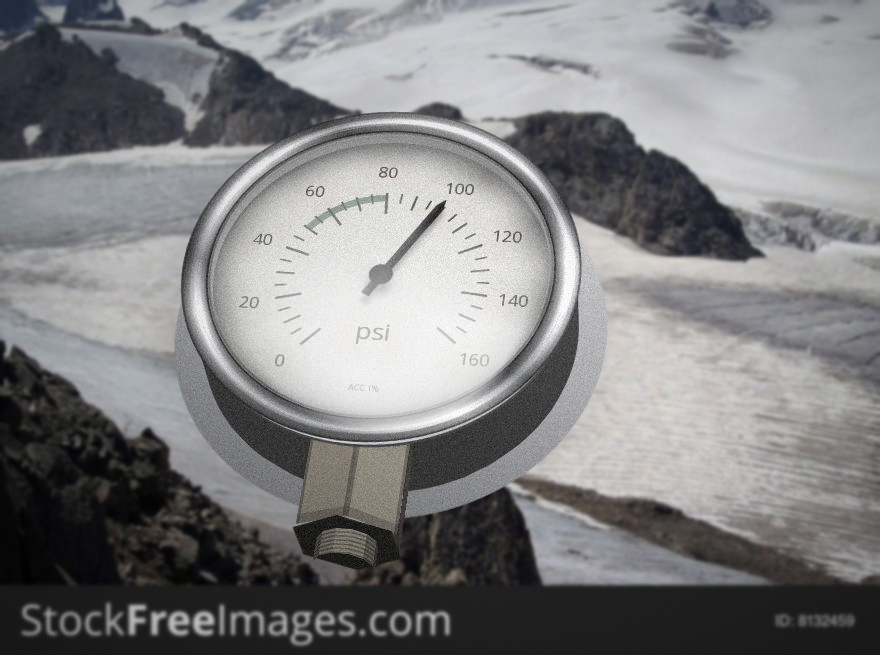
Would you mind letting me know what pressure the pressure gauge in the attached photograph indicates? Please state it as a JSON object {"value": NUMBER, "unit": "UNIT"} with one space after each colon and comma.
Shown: {"value": 100, "unit": "psi"}
